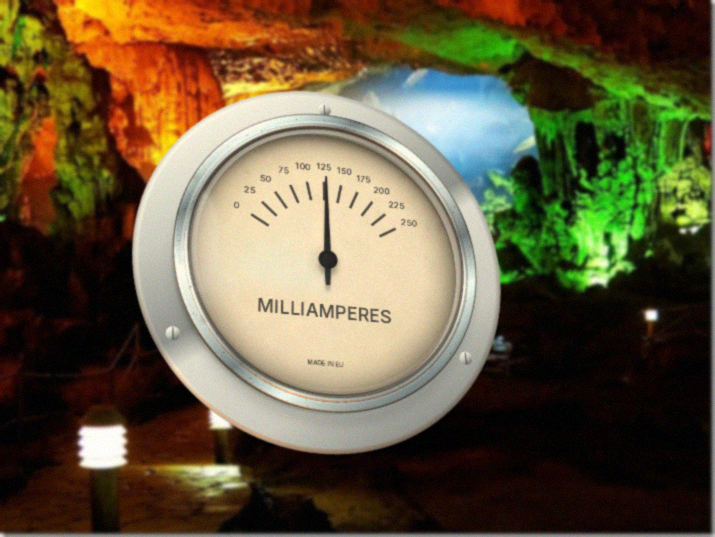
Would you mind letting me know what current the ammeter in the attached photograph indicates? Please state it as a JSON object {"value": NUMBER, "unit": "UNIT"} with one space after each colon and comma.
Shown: {"value": 125, "unit": "mA"}
